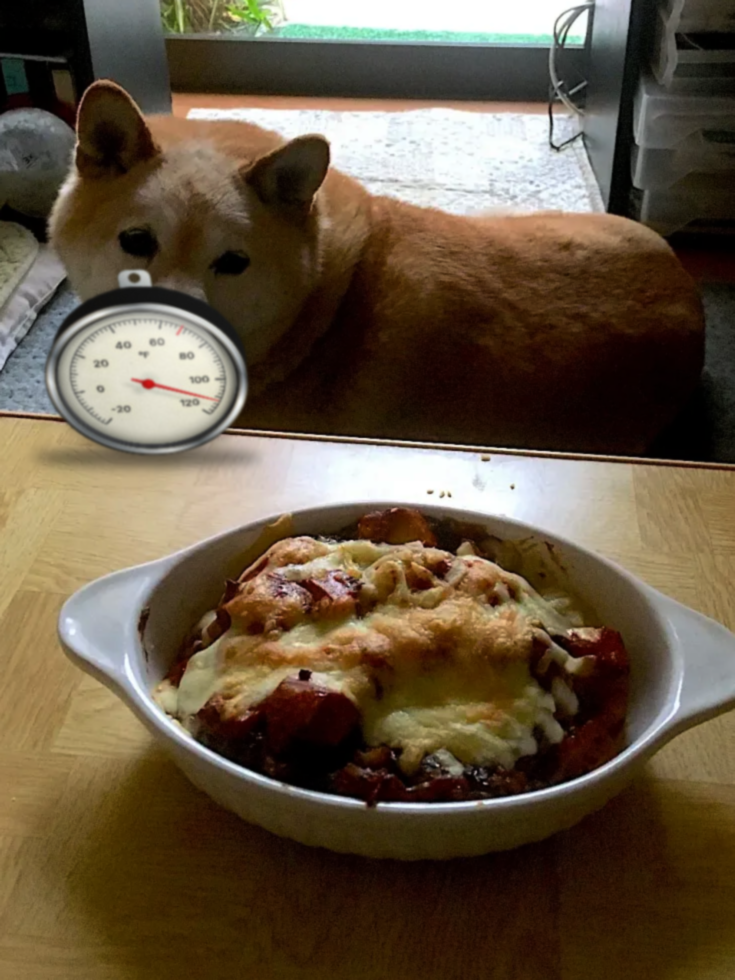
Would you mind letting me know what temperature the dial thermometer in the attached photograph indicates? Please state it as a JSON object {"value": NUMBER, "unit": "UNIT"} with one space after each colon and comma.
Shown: {"value": 110, "unit": "°F"}
